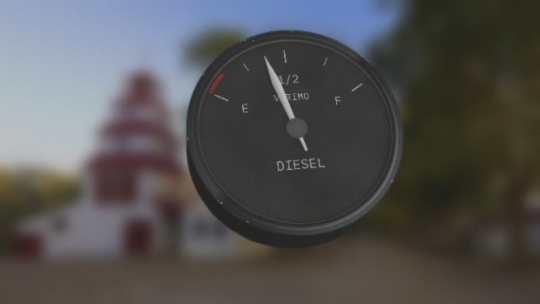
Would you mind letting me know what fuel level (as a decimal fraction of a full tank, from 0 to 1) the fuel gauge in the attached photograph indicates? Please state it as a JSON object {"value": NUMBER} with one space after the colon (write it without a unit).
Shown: {"value": 0.375}
